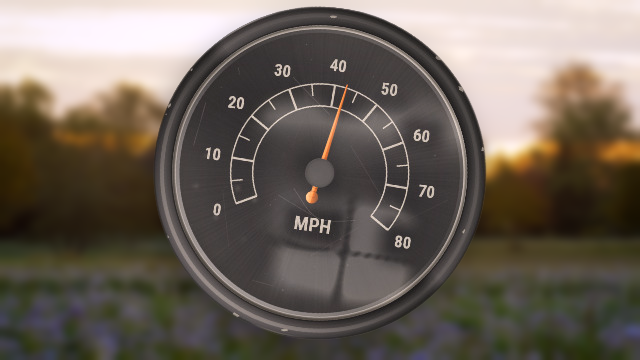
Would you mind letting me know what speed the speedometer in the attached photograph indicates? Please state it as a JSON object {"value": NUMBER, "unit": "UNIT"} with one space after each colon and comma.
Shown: {"value": 42.5, "unit": "mph"}
